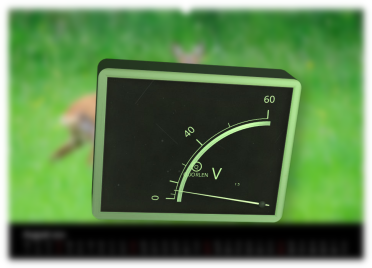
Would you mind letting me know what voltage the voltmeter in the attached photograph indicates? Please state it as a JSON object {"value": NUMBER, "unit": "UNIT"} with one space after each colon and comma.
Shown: {"value": 15, "unit": "V"}
